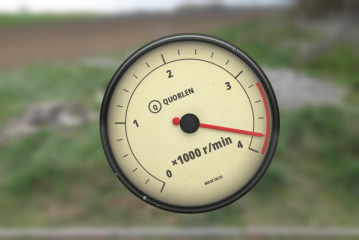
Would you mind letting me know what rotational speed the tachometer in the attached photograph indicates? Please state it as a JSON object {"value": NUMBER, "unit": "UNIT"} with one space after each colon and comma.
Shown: {"value": 3800, "unit": "rpm"}
